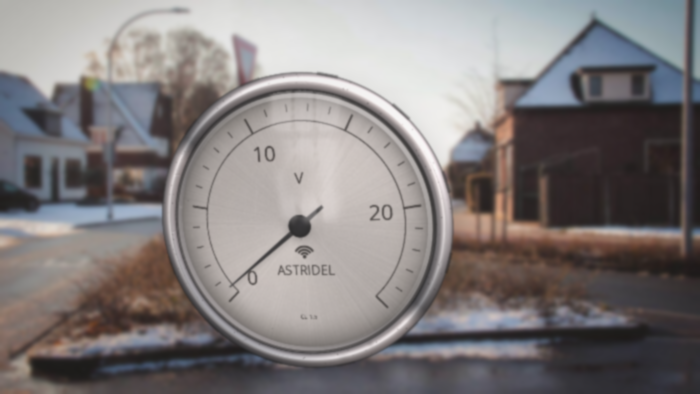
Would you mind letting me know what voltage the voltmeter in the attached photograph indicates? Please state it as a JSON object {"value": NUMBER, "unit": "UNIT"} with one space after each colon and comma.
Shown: {"value": 0.5, "unit": "V"}
